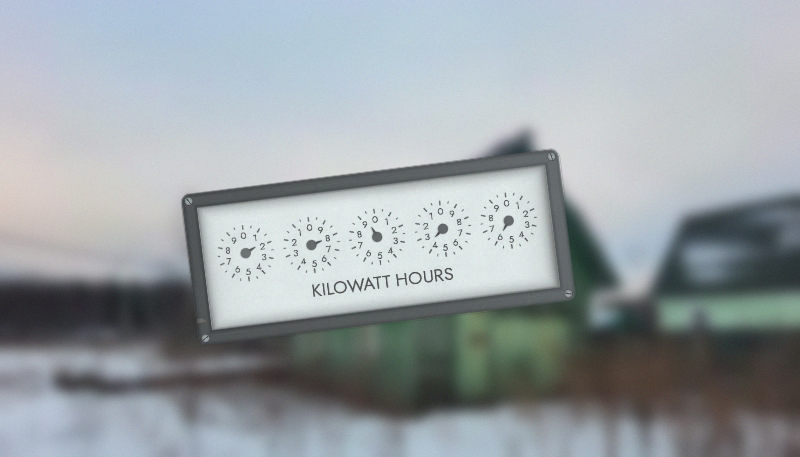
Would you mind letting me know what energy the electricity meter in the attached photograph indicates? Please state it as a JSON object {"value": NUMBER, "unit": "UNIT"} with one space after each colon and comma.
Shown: {"value": 17936, "unit": "kWh"}
